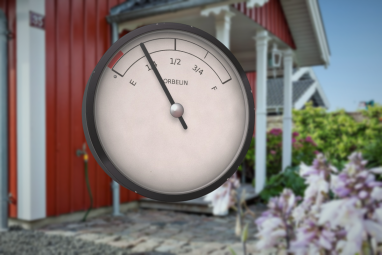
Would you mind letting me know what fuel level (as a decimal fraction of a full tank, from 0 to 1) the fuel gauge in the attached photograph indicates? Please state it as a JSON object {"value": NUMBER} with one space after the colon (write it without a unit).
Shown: {"value": 0.25}
